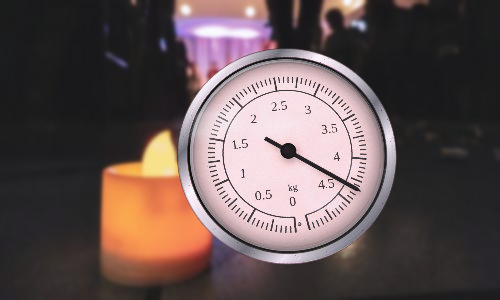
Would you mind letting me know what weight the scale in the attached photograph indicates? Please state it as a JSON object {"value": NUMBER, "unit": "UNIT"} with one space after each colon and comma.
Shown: {"value": 4.35, "unit": "kg"}
